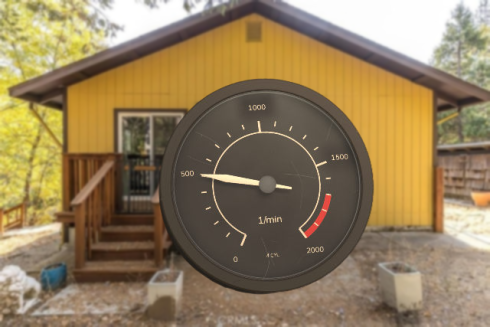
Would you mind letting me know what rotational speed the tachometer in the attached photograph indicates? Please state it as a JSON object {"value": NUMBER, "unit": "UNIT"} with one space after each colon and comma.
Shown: {"value": 500, "unit": "rpm"}
